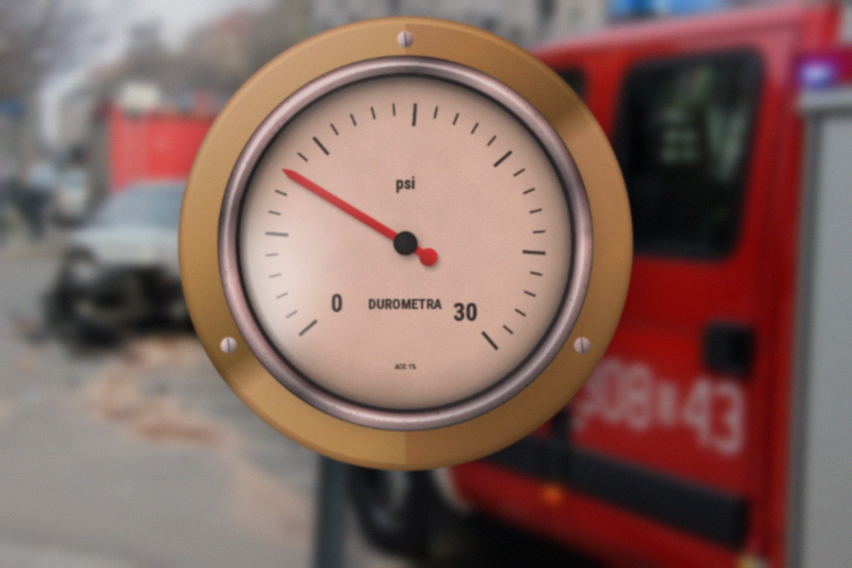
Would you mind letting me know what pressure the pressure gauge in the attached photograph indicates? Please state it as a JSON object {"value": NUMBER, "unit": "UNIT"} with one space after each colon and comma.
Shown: {"value": 8, "unit": "psi"}
